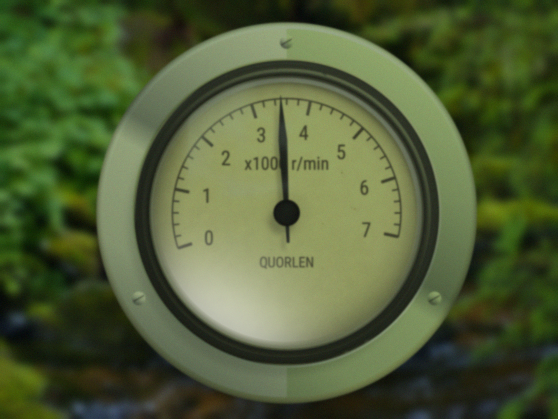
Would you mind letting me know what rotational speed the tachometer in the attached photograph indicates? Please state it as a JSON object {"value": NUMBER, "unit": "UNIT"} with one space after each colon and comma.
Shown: {"value": 3500, "unit": "rpm"}
